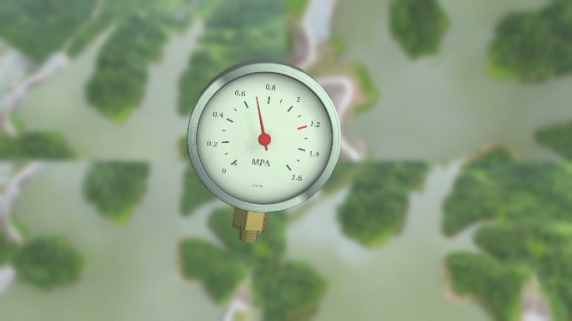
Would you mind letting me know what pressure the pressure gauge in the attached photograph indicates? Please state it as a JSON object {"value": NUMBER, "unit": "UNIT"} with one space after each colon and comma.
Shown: {"value": 0.7, "unit": "MPa"}
